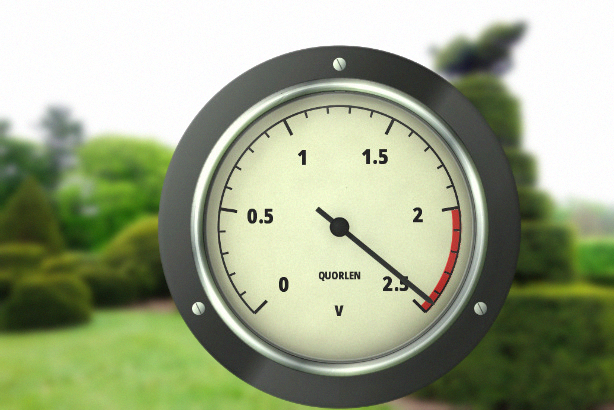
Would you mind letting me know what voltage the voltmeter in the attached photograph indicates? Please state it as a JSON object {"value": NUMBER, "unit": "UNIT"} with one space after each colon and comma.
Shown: {"value": 2.45, "unit": "V"}
